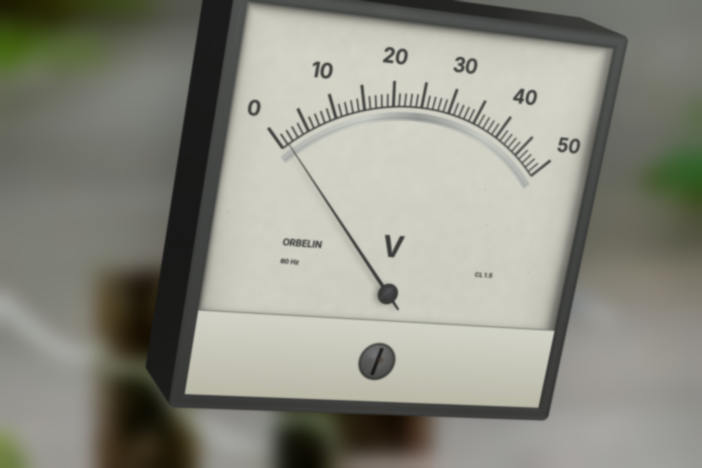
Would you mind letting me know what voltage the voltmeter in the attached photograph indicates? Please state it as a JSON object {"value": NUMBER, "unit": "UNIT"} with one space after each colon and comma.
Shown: {"value": 1, "unit": "V"}
